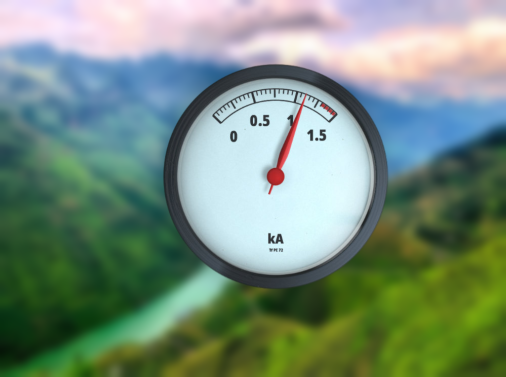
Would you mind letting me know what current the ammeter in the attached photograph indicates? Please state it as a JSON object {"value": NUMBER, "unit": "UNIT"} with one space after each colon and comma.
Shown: {"value": 1.1, "unit": "kA"}
